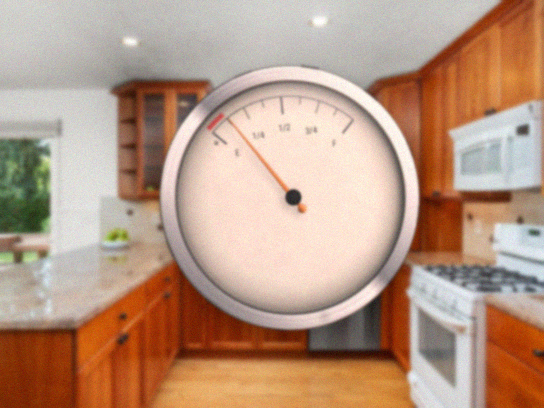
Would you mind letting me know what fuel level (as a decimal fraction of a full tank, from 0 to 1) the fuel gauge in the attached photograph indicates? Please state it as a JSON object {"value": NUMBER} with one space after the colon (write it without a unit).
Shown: {"value": 0.125}
